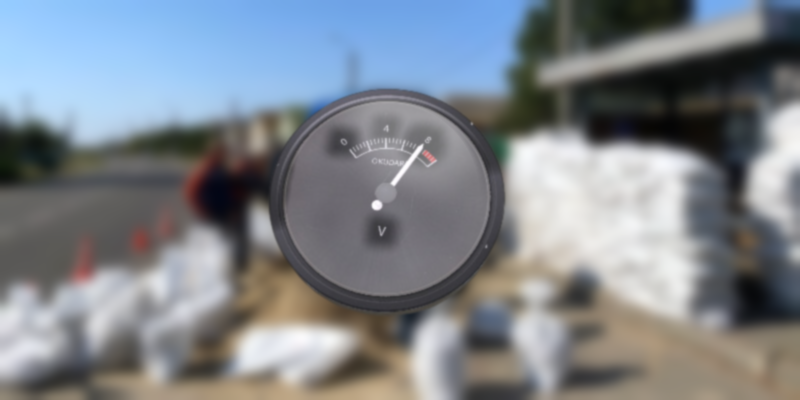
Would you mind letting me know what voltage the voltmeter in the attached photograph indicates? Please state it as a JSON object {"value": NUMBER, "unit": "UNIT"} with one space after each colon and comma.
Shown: {"value": 8, "unit": "V"}
